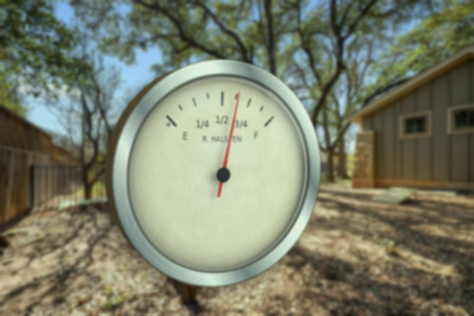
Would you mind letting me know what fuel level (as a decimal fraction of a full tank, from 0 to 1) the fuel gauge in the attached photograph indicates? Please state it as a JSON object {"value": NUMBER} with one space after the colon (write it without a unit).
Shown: {"value": 0.625}
